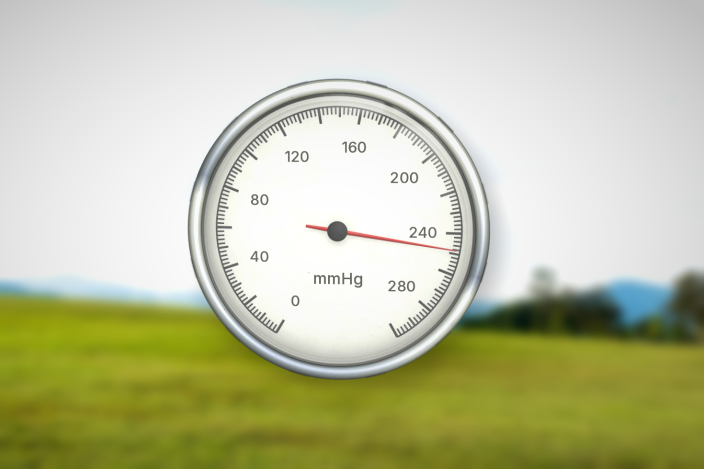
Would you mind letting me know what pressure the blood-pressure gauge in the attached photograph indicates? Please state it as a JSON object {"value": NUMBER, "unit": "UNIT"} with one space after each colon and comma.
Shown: {"value": 248, "unit": "mmHg"}
